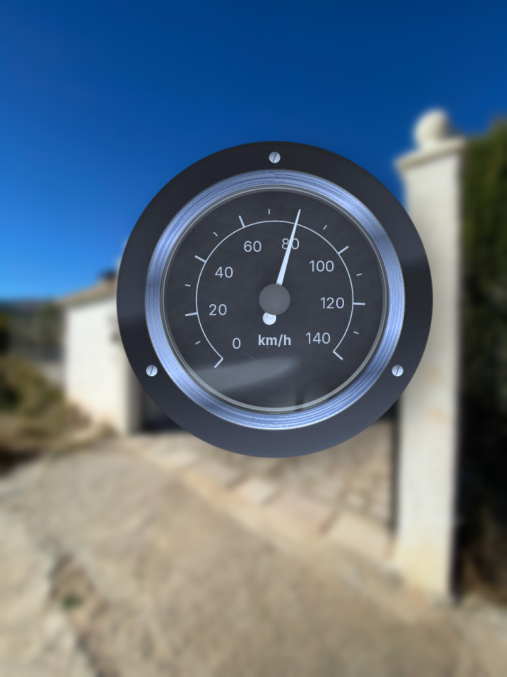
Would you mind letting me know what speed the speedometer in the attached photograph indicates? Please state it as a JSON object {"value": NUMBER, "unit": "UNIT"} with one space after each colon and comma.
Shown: {"value": 80, "unit": "km/h"}
